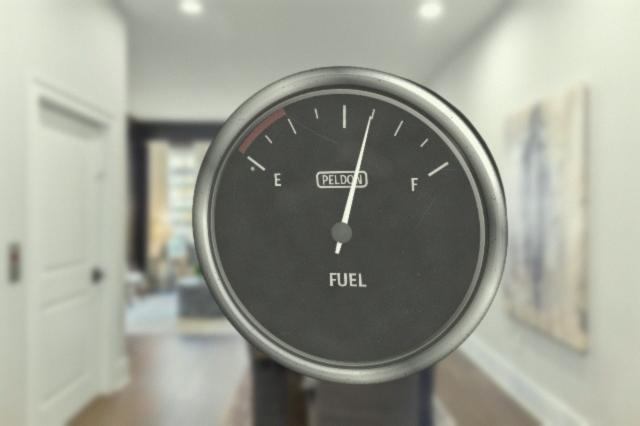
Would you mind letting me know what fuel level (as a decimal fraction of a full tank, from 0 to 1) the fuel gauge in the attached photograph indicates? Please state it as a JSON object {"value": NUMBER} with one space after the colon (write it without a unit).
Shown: {"value": 0.625}
